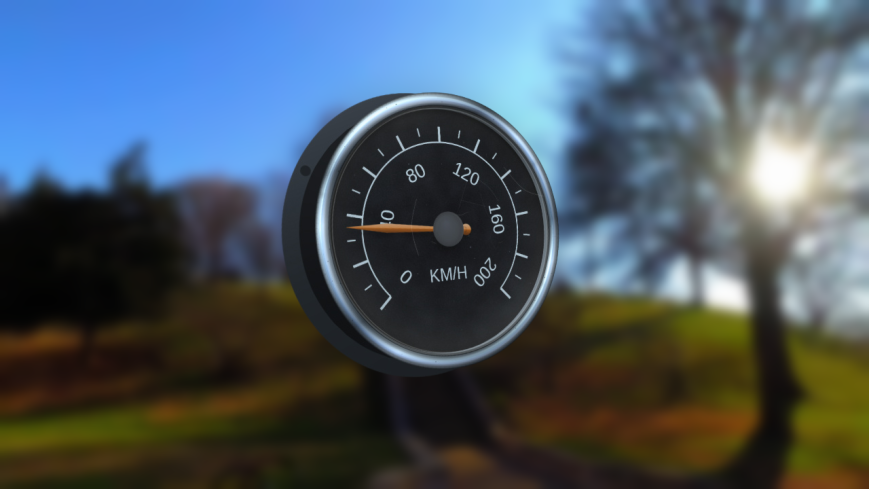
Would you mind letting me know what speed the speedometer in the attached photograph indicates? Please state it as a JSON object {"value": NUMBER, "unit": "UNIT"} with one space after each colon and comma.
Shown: {"value": 35, "unit": "km/h"}
